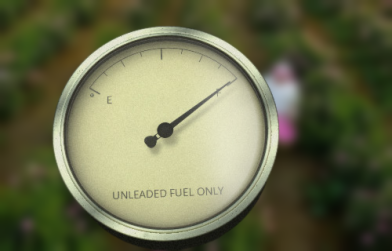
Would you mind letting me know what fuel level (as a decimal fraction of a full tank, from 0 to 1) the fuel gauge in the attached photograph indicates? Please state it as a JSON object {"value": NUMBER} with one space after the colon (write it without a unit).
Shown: {"value": 1}
